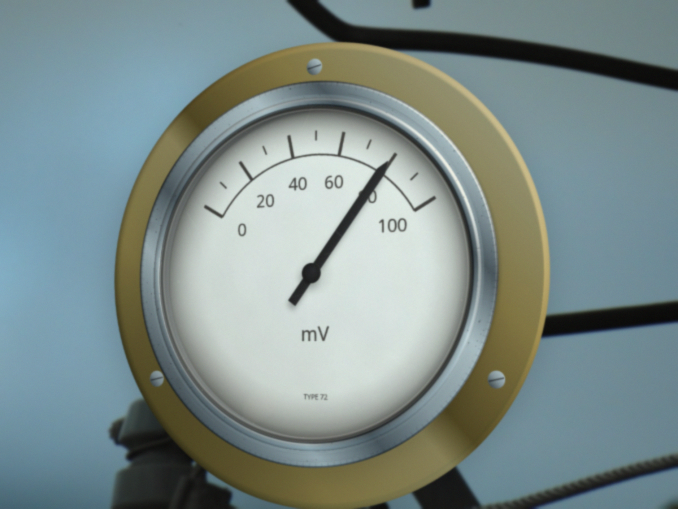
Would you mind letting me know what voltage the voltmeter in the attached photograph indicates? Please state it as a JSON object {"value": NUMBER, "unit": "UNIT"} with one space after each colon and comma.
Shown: {"value": 80, "unit": "mV"}
